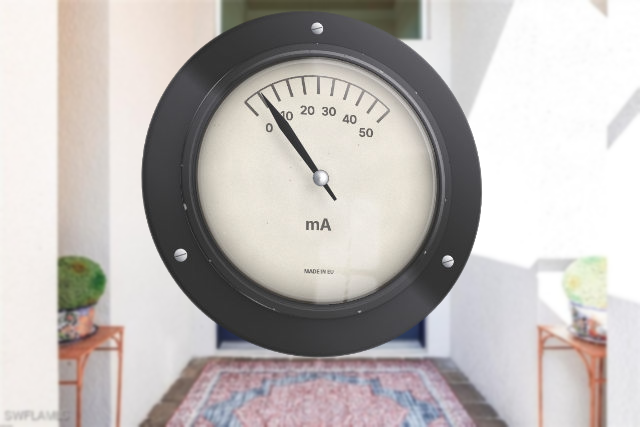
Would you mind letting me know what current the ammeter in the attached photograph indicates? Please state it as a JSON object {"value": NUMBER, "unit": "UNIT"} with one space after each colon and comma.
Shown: {"value": 5, "unit": "mA"}
